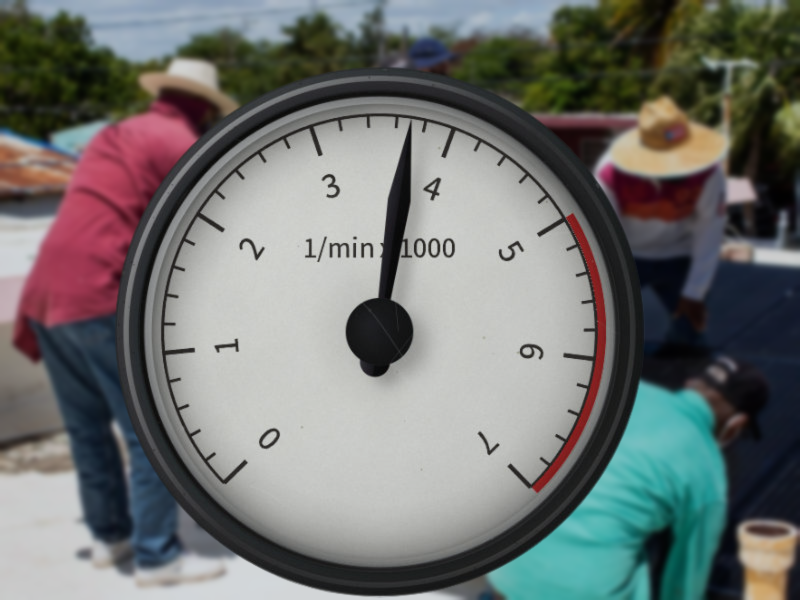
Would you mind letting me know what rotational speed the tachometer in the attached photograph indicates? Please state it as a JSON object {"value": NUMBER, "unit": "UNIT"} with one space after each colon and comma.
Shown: {"value": 3700, "unit": "rpm"}
